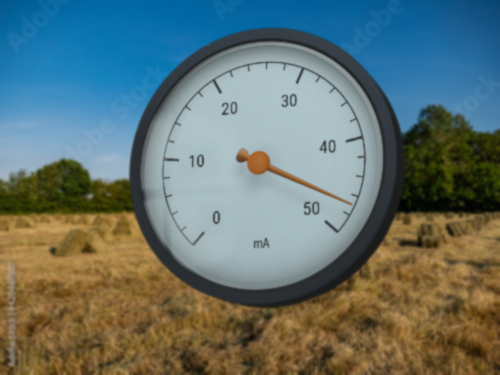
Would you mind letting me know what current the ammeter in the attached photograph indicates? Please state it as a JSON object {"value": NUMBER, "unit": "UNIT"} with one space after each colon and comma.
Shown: {"value": 47, "unit": "mA"}
